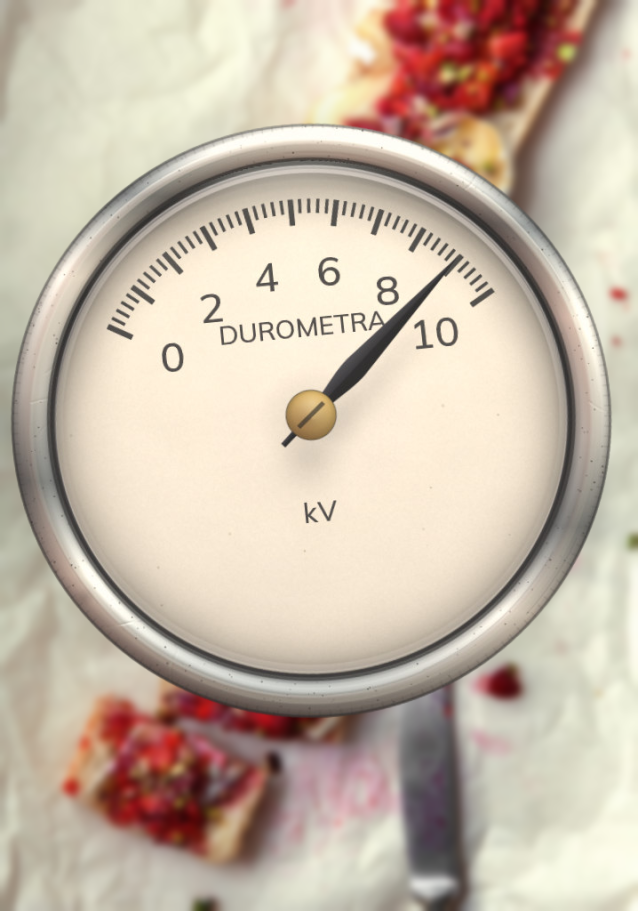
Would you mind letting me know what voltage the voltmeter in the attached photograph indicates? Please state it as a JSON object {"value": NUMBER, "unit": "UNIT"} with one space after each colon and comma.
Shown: {"value": 9, "unit": "kV"}
